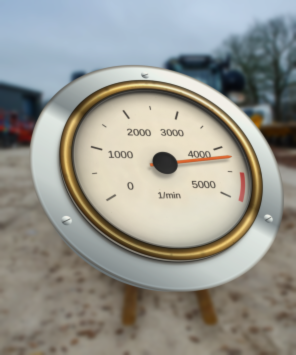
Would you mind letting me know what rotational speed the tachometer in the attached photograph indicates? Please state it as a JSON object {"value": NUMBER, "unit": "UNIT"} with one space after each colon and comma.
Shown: {"value": 4250, "unit": "rpm"}
